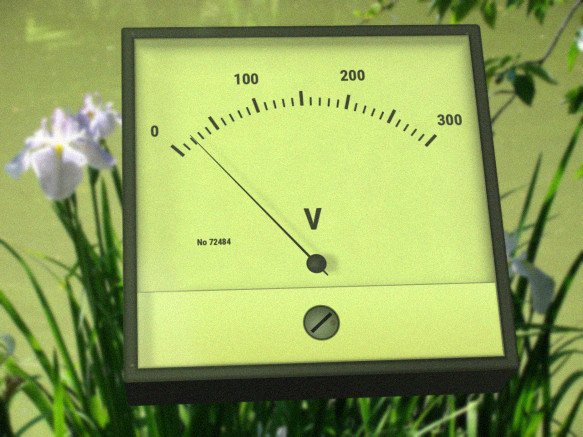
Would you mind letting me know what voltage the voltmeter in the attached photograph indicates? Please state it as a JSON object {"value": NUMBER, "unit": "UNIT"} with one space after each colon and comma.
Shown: {"value": 20, "unit": "V"}
